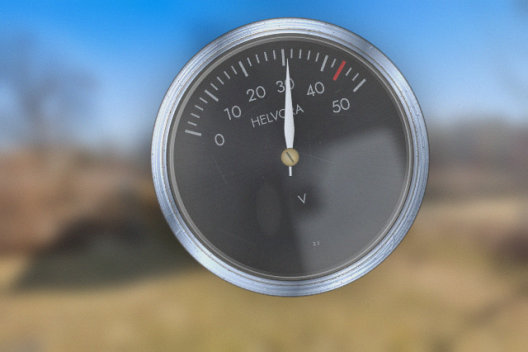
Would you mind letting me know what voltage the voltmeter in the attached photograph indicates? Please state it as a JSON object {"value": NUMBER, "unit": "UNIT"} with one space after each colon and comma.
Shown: {"value": 31, "unit": "V"}
